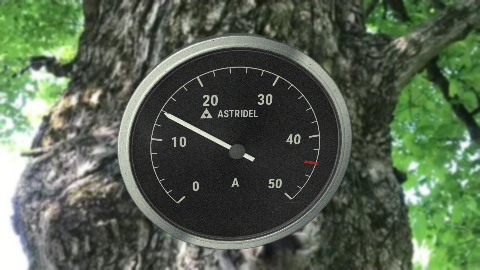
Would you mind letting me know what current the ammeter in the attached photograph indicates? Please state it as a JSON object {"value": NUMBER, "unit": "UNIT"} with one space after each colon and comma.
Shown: {"value": 14, "unit": "A"}
